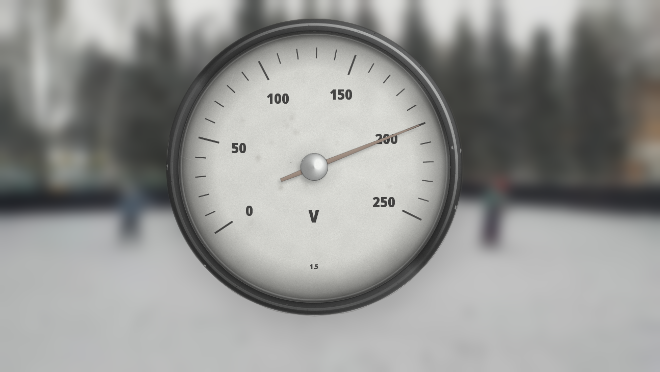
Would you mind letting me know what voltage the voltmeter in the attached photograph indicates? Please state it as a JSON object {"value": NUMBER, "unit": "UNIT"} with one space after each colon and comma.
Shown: {"value": 200, "unit": "V"}
